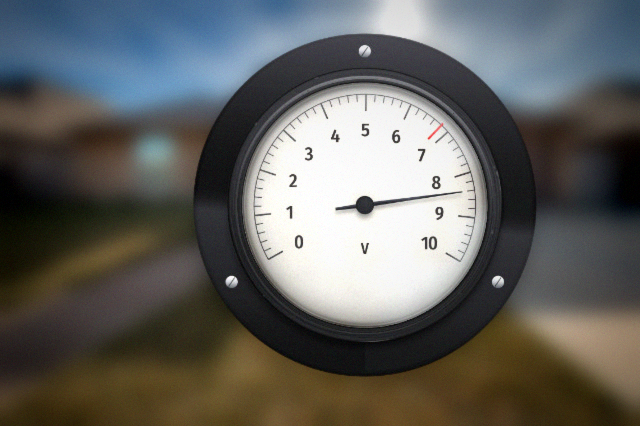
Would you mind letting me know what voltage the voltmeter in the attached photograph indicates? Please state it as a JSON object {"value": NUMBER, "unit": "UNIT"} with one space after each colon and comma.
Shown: {"value": 8.4, "unit": "V"}
